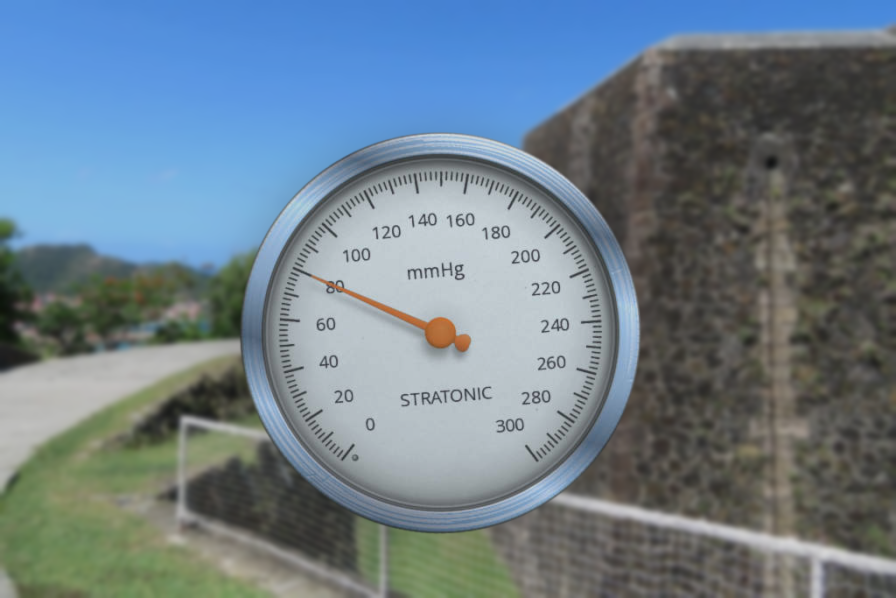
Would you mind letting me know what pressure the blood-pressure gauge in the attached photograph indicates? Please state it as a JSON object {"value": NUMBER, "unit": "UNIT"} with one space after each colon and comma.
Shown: {"value": 80, "unit": "mmHg"}
